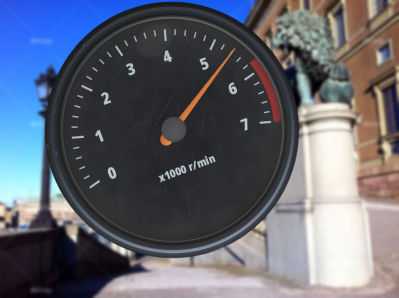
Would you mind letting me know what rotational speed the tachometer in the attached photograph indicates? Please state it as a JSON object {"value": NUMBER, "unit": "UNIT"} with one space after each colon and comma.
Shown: {"value": 5400, "unit": "rpm"}
